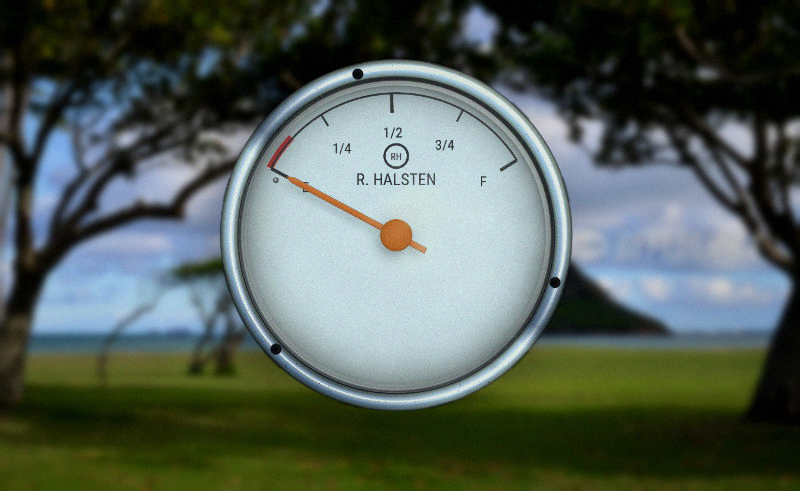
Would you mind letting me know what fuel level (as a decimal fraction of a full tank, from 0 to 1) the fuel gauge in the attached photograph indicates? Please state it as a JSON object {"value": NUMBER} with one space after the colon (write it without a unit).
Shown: {"value": 0}
